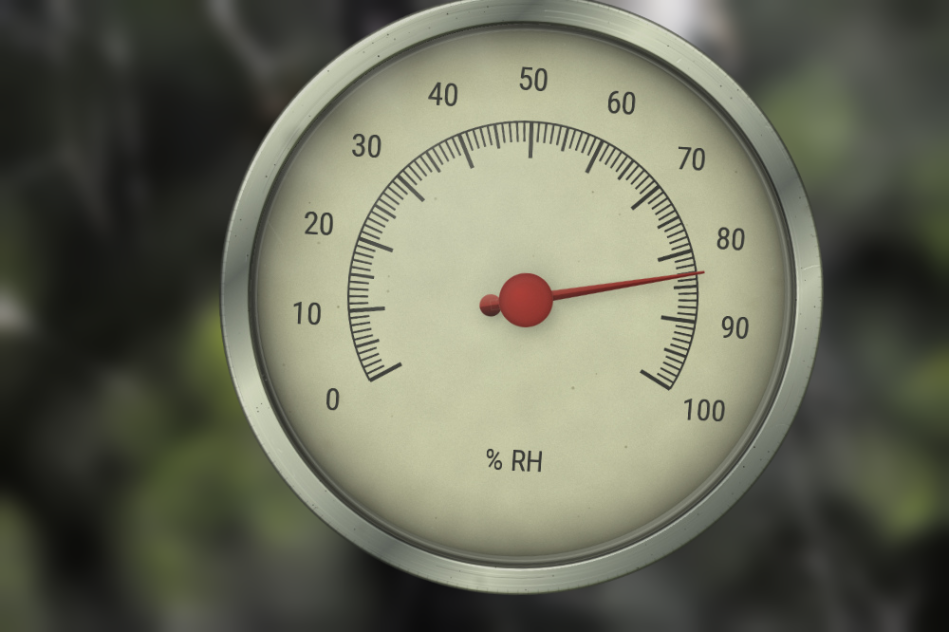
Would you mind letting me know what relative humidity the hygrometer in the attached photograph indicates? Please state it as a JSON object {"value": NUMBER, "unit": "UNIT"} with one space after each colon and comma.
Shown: {"value": 83, "unit": "%"}
